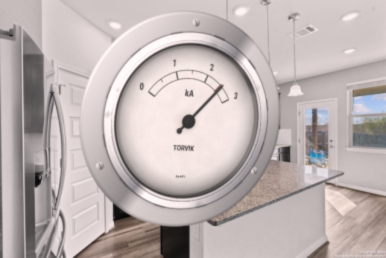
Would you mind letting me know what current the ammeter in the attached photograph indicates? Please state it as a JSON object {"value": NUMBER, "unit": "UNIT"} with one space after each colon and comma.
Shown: {"value": 2.5, "unit": "kA"}
